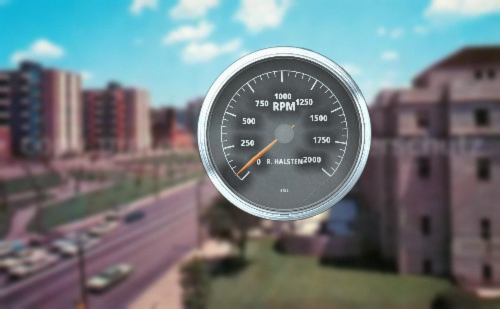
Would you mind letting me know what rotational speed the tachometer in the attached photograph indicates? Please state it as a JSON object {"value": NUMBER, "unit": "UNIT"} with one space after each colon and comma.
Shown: {"value": 50, "unit": "rpm"}
